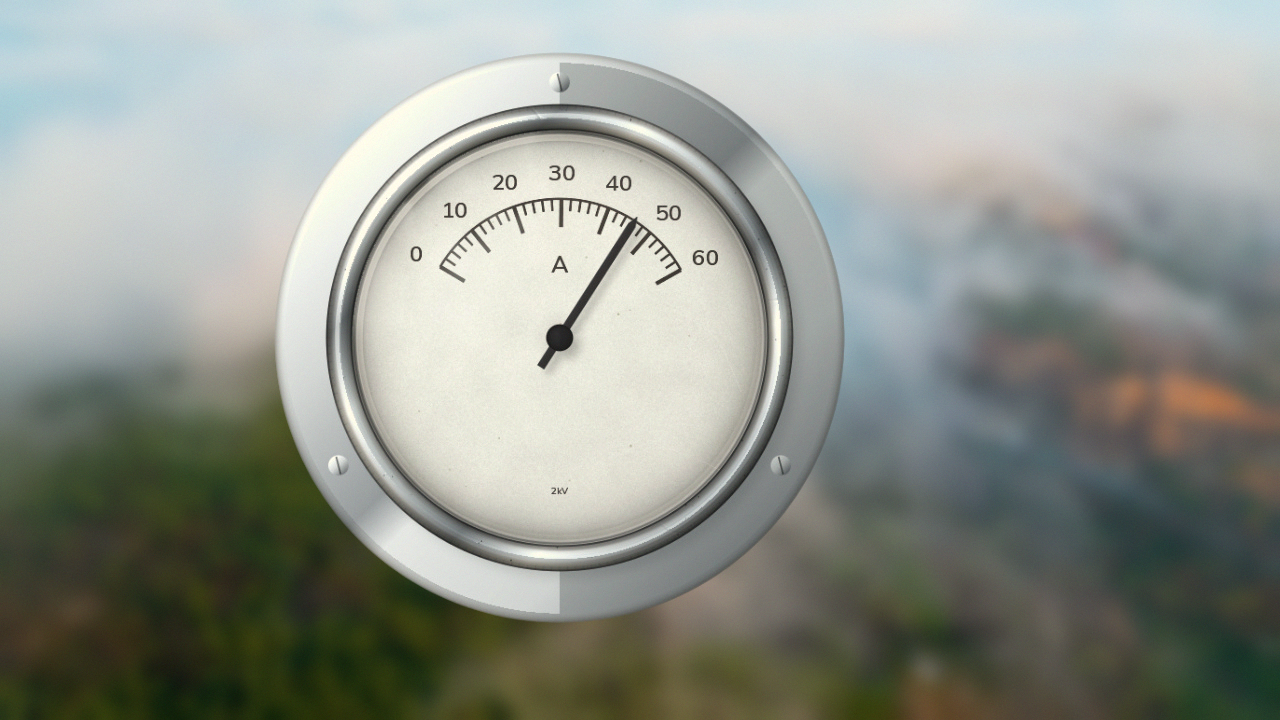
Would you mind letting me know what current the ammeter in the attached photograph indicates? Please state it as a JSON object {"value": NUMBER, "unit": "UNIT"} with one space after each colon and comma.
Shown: {"value": 46, "unit": "A"}
